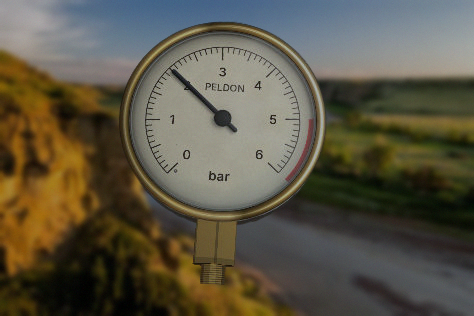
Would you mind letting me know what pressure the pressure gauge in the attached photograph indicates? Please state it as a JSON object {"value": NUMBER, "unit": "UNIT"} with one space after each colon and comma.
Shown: {"value": 2, "unit": "bar"}
